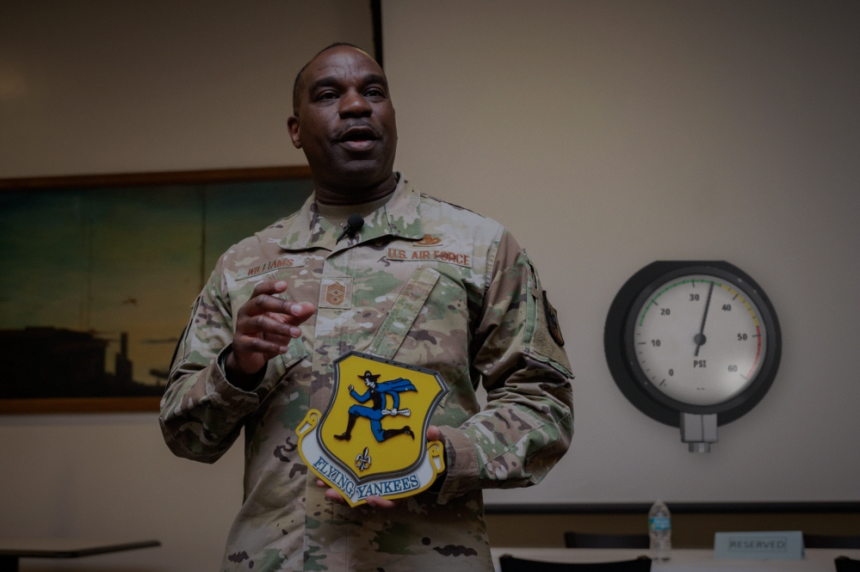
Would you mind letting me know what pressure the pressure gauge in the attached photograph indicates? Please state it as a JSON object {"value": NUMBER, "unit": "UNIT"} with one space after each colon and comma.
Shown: {"value": 34, "unit": "psi"}
